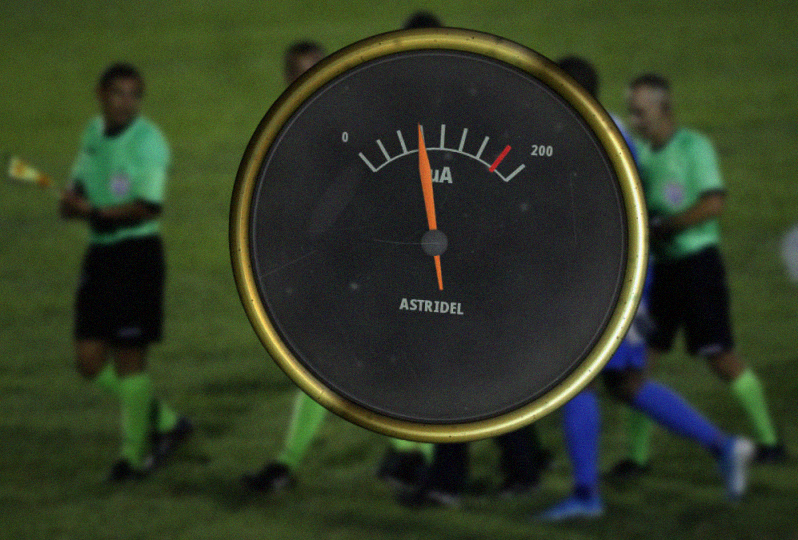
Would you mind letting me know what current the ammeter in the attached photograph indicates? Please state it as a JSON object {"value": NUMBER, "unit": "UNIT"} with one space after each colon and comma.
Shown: {"value": 75, "unit": "µA"}
